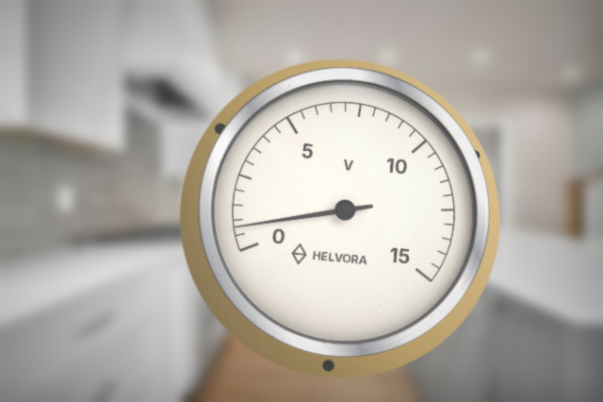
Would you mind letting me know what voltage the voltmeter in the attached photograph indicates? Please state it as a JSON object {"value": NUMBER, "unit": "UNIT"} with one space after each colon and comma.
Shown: {"value": 0.75, "unit": "V"}
